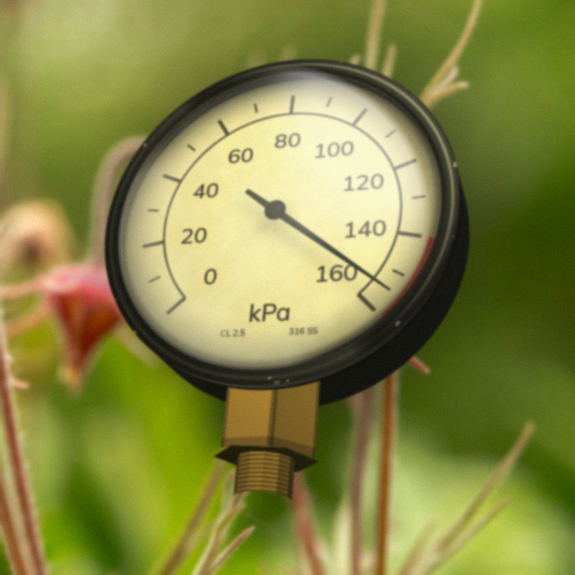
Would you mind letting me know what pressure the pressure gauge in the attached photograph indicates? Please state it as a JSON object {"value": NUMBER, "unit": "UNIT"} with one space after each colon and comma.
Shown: {"value": 155, "unit": "kPa"}
